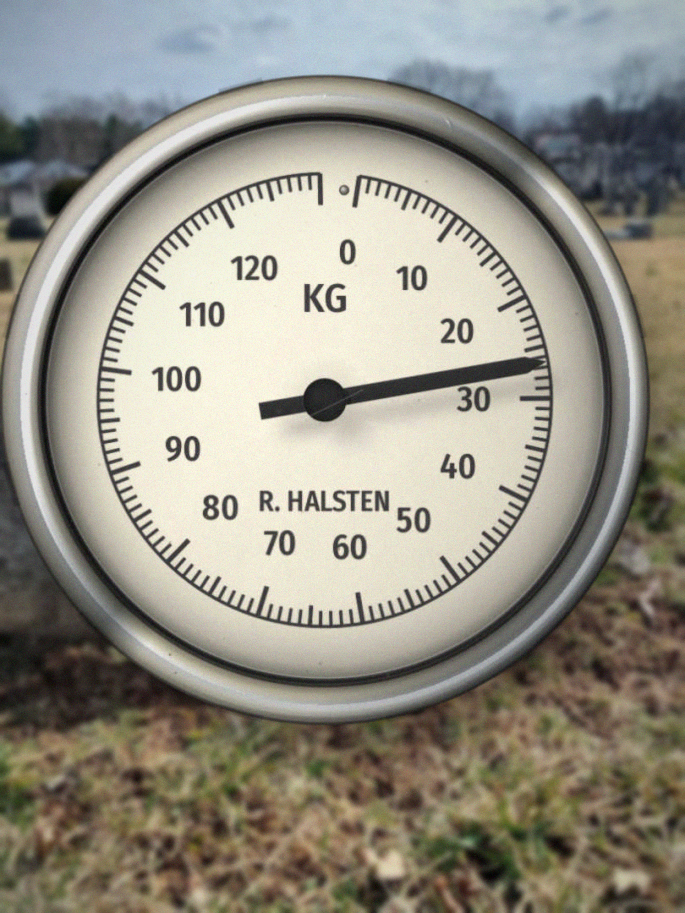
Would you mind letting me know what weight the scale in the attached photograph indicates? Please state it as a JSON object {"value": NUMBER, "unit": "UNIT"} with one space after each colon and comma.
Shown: {"value": 26.5, "unit": "kg"}
